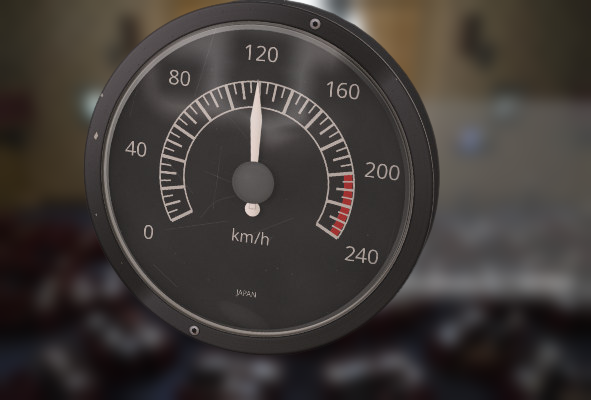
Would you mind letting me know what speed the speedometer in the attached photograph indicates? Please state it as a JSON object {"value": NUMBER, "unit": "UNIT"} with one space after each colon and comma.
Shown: {"value": 120, "unit": "km/h"}
